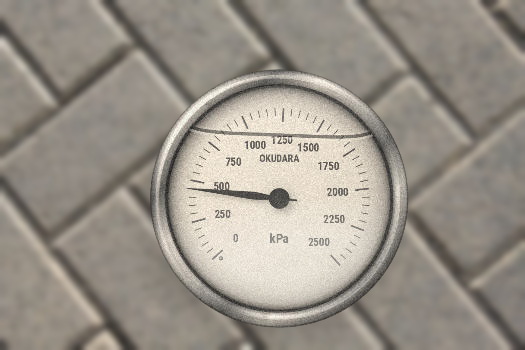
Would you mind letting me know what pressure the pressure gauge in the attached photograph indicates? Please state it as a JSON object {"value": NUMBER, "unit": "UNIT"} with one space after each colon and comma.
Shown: {"value": 450, "unit": "kPa"}
